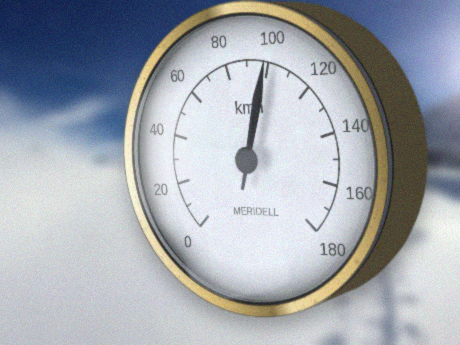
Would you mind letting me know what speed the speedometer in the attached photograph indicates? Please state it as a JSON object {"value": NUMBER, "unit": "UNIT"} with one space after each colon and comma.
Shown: {"value": 100, "unit": "km/h"}
